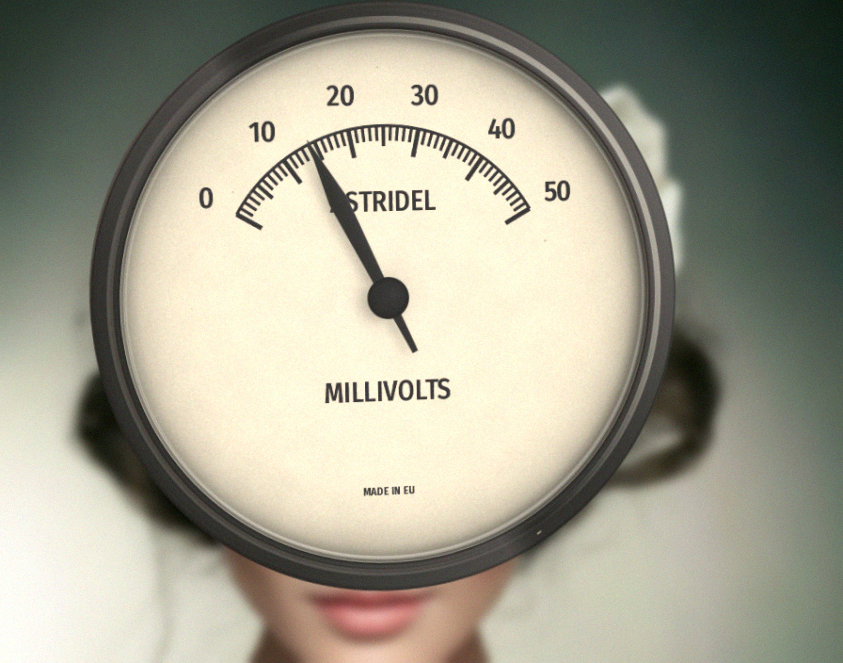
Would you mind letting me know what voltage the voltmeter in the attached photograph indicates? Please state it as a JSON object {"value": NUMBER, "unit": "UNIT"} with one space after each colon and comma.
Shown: {"value": 14, "unit": "mV"}
